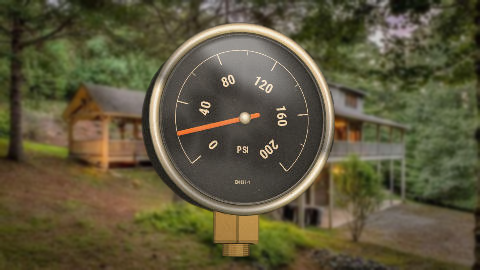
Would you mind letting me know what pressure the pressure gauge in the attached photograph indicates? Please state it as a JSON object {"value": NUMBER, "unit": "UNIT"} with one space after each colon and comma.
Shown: {"value": 20, "unit": "psi"}
